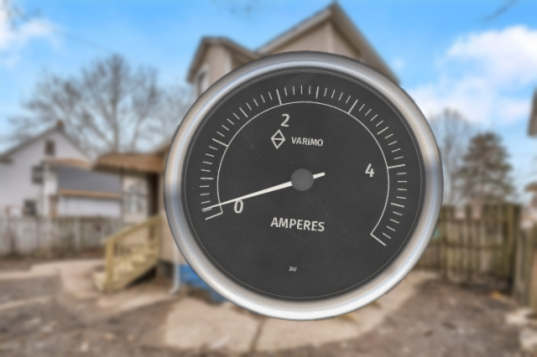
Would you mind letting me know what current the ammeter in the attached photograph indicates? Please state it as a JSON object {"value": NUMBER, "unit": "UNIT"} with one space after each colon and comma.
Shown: {"value": 0.1, "unit": "A"}
